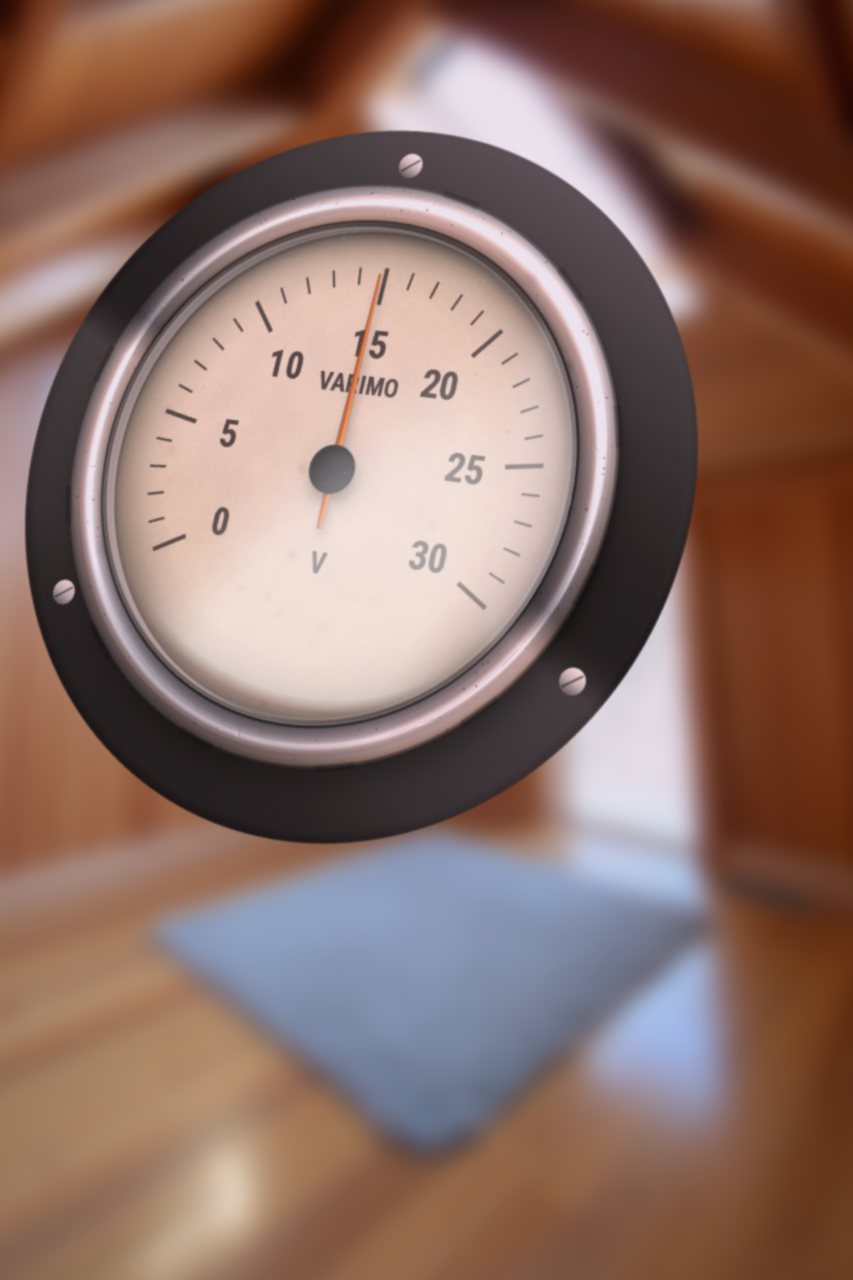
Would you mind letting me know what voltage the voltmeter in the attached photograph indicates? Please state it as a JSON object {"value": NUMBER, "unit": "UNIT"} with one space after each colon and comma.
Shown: {"value": 15, "unit": "V"}
